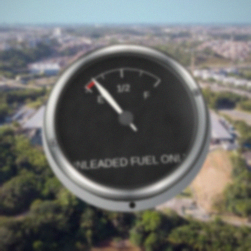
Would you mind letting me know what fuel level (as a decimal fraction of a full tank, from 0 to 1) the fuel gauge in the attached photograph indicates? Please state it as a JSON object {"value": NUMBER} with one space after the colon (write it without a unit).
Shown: {"value": 0.125}
